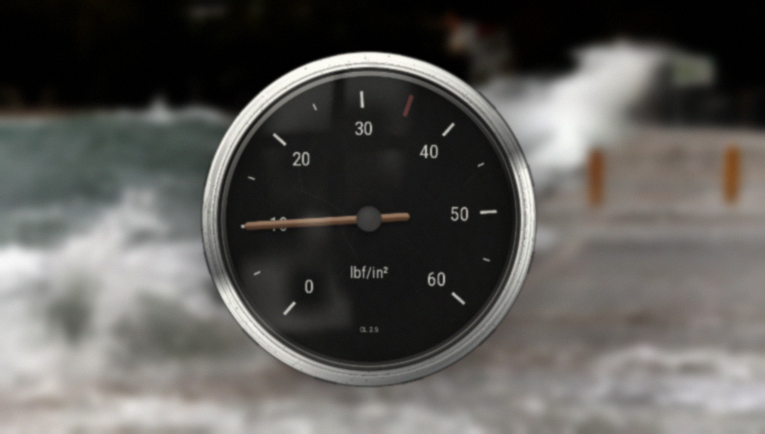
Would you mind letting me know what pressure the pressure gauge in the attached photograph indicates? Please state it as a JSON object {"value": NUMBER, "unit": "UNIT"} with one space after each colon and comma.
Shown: {"value": 10, "unit": "psi"}
